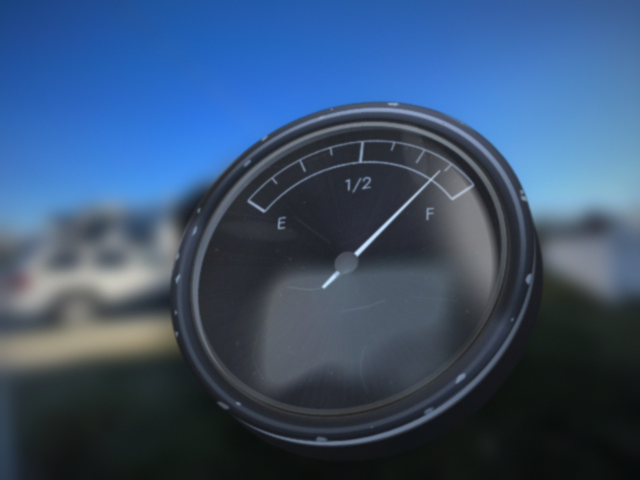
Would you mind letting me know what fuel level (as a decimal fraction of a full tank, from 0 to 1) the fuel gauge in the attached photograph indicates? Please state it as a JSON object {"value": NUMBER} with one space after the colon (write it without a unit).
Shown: {"value": 0.875}
